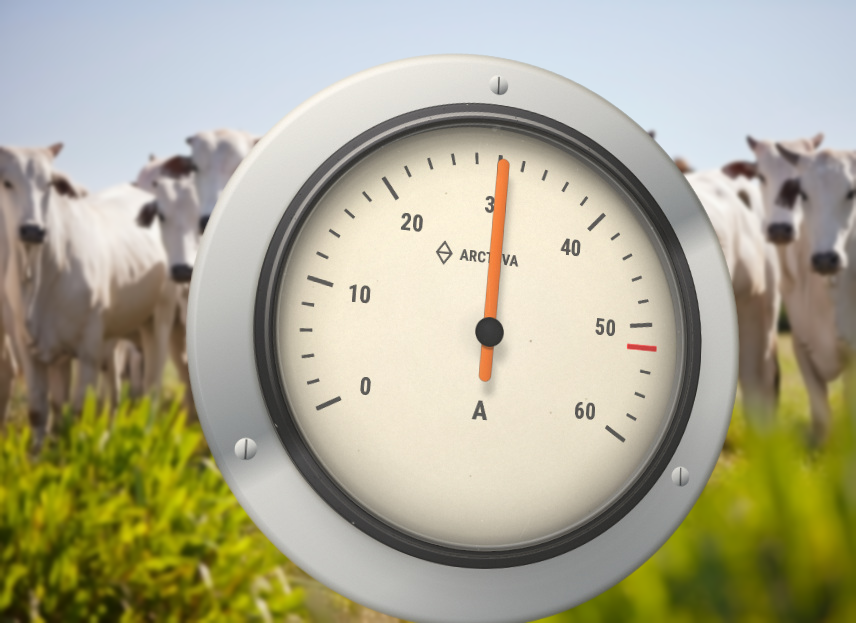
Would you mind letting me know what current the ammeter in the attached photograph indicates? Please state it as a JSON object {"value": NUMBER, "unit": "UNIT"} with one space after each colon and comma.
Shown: {"value": 30, "unit": "A"}
